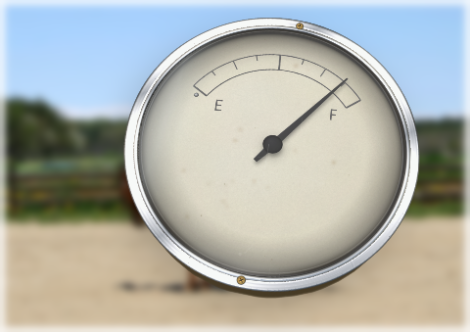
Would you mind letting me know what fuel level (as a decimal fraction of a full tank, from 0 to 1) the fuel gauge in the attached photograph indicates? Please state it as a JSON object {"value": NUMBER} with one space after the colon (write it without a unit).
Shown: {"value": 0.875}
